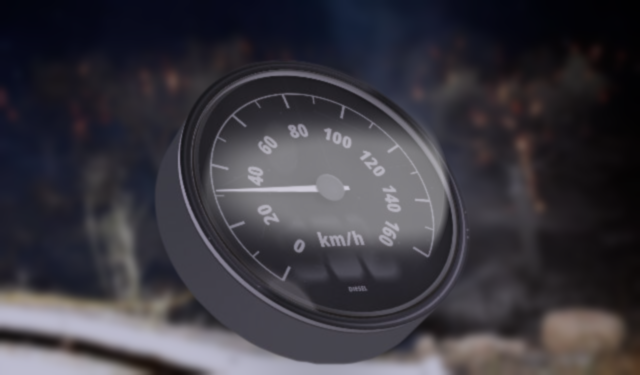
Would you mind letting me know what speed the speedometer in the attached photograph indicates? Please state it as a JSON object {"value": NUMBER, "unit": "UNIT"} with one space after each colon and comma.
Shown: {"value": 30, "unit": "km/h"}
